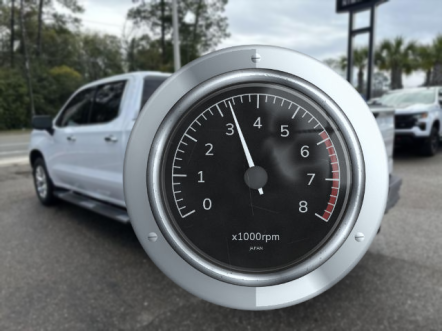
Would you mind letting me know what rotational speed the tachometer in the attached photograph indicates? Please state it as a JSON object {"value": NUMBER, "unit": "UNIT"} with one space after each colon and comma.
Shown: {"value": 3300, "unit": "rpm"}
